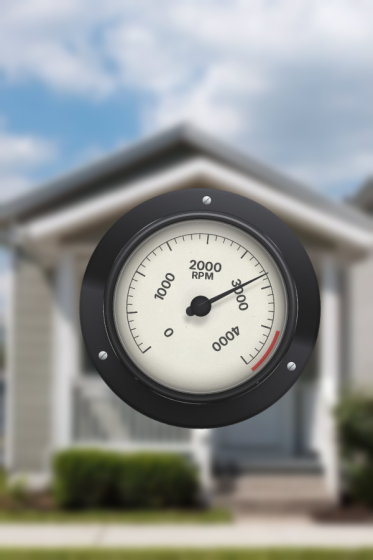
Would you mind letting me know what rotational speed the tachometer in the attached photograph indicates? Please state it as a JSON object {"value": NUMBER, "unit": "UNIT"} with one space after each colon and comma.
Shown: {"value": 2850, "unit": "rpm"}
